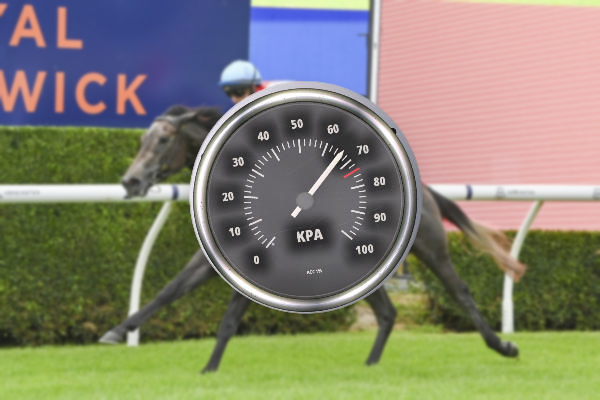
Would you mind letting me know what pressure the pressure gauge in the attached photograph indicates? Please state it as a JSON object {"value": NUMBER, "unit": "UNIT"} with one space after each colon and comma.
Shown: {"value": 66, "unit": "kPa"}
